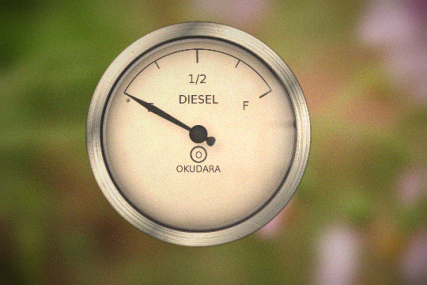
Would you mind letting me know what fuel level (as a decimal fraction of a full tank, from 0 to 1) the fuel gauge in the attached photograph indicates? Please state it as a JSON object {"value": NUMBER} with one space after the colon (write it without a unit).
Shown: {"value": 0}
